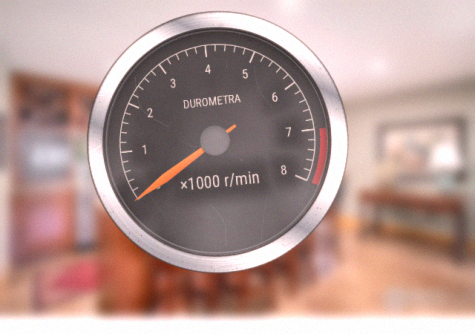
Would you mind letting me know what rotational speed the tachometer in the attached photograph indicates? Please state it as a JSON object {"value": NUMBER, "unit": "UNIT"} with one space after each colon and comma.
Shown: {"value": 0, "unit": "rpm"}
